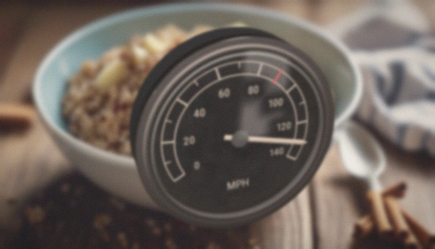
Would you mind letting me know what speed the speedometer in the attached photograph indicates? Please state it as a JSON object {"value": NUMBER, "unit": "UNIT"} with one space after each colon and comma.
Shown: {"value": 130, "unit": "mph"}
